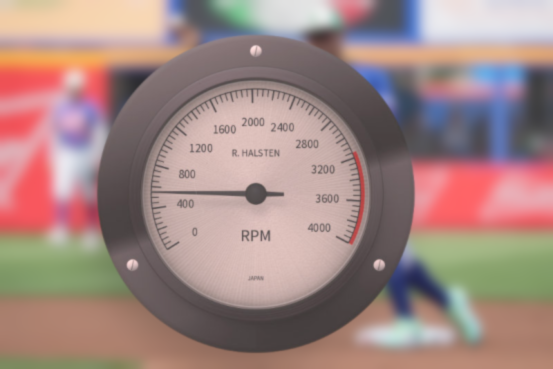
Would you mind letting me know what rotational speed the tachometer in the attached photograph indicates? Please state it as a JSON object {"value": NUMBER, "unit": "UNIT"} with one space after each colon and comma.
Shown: {"value": 550, "unit": "rpm"}
